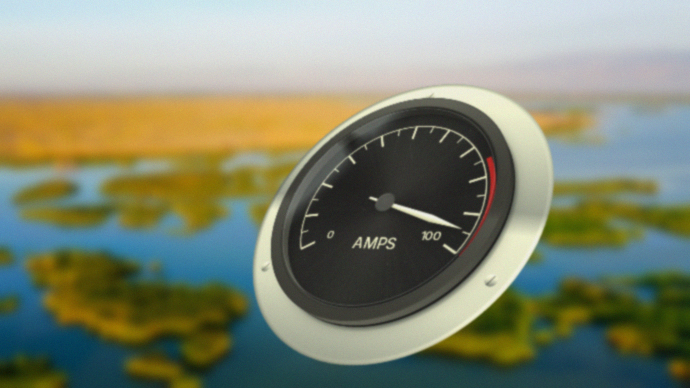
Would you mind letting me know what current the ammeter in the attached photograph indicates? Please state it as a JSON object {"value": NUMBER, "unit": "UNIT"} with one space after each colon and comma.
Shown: {"value": 95, "unit": "A"}
